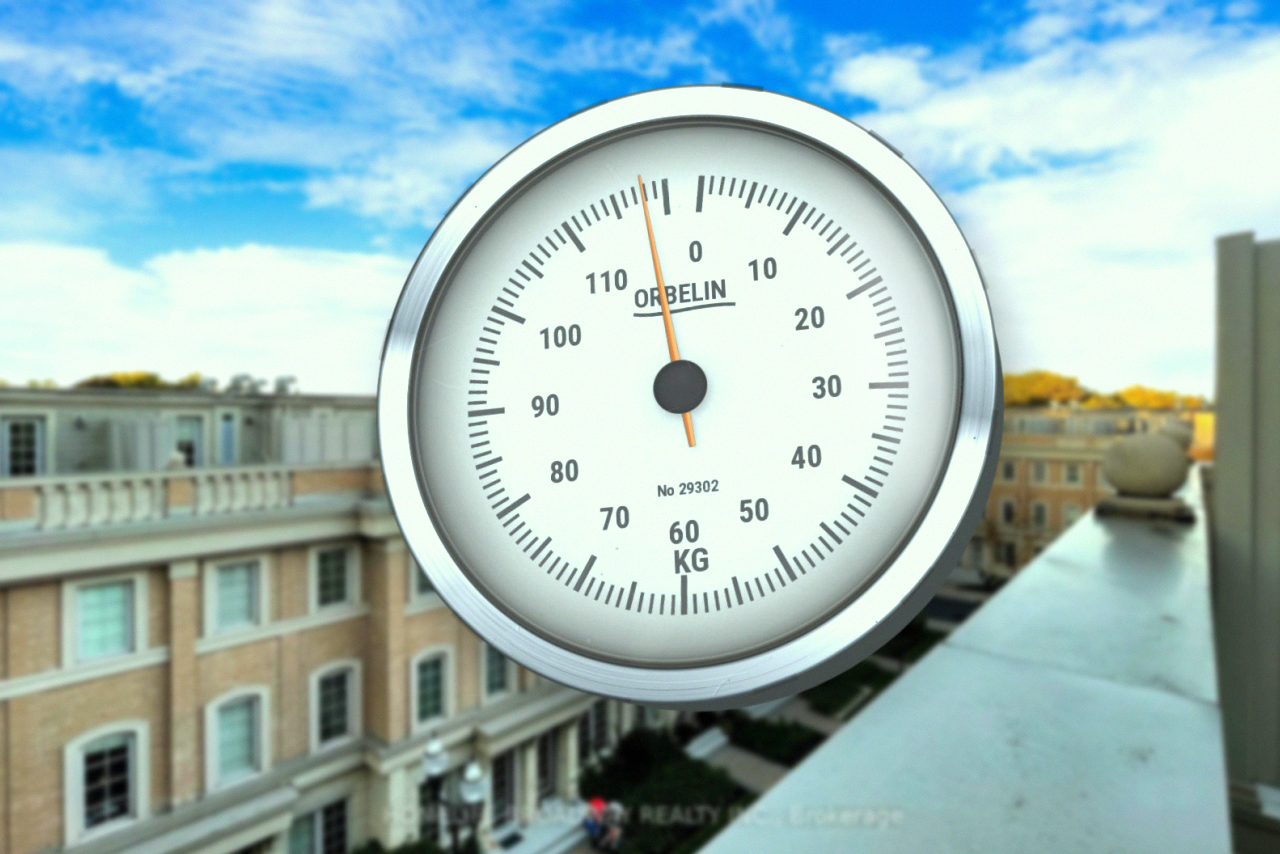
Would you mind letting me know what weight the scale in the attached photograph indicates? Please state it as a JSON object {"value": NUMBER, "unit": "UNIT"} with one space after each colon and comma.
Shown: {"value": 118, "unit": "kg"}
